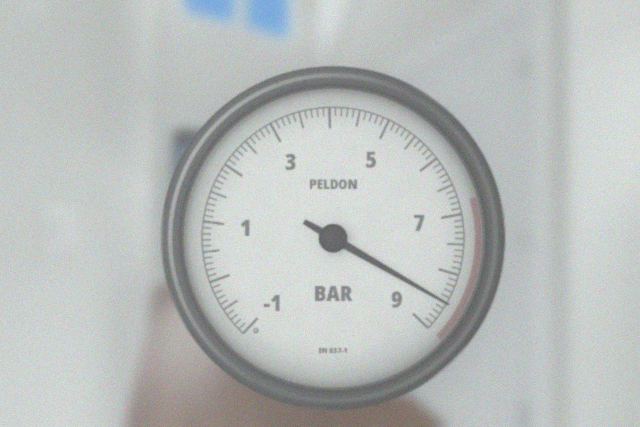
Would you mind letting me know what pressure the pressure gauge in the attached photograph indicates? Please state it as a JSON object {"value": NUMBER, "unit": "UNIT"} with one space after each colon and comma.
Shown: {"value": 8.5, "unit": "bar"}
